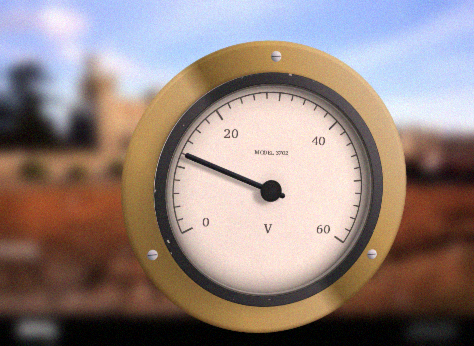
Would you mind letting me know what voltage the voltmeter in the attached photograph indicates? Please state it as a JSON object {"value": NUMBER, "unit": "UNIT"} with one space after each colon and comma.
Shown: {"value": 12, "unit": "V"}
